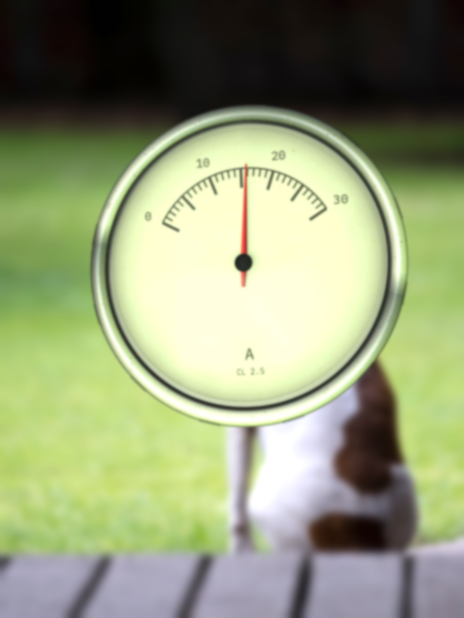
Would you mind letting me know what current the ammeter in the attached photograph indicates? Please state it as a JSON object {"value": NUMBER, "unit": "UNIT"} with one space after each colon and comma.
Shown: {"value": 16, "unit": "A"}
